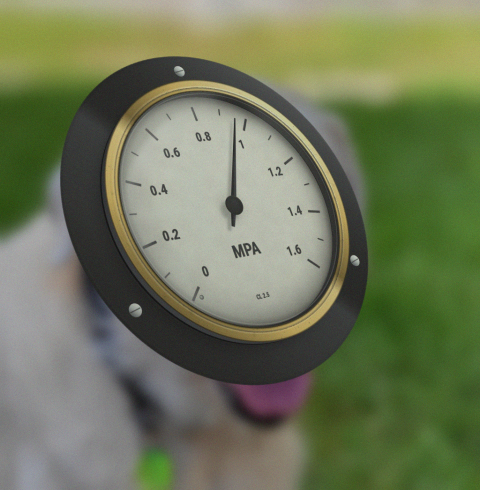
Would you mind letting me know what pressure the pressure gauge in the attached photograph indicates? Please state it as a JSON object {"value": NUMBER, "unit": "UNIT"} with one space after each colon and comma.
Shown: {"value": 0.95, "unit": "MPa"}
